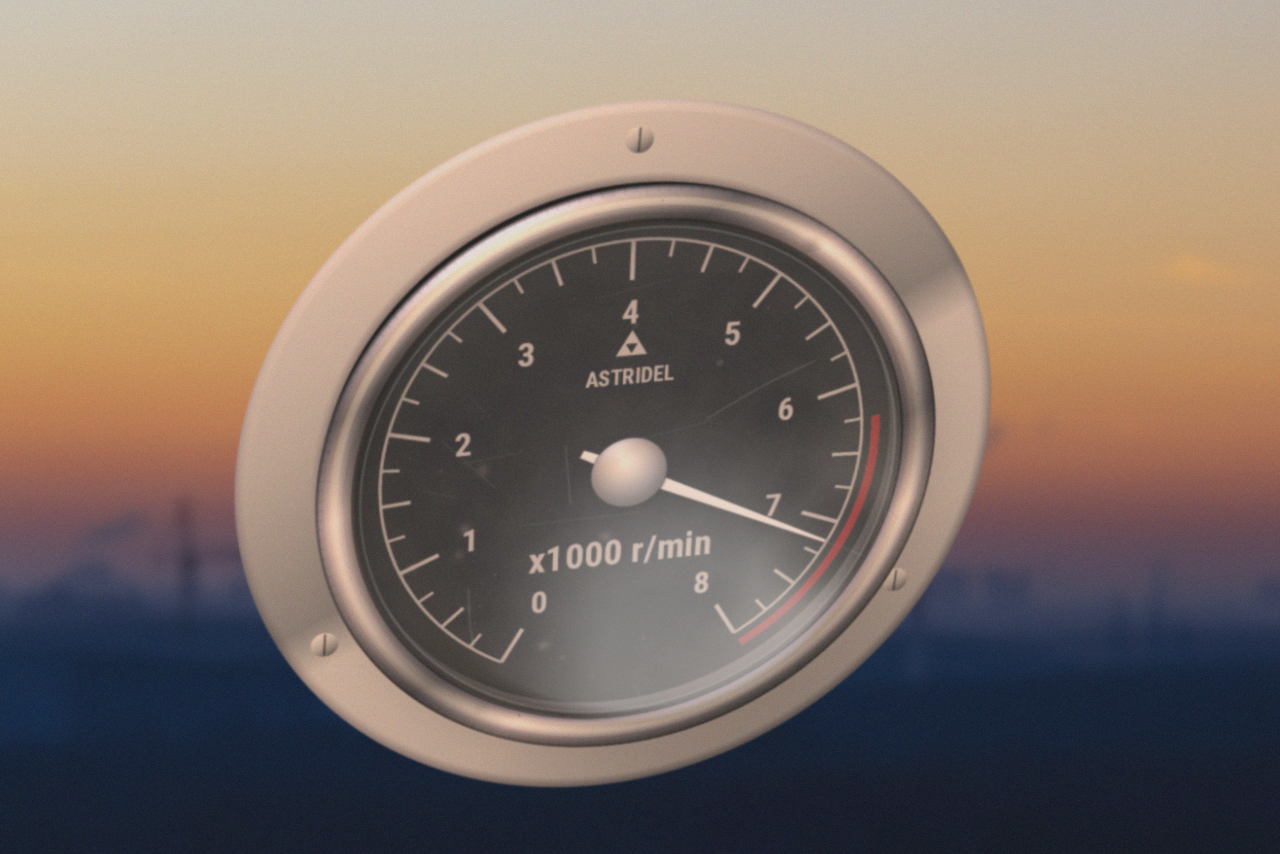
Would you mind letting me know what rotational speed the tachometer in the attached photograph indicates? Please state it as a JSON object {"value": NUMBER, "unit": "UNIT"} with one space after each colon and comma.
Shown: {"value": 7125, "unit": "rpm"}
